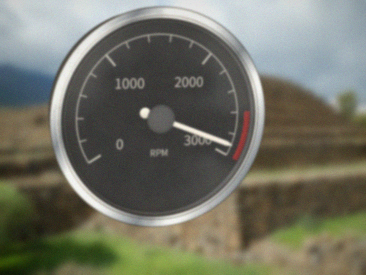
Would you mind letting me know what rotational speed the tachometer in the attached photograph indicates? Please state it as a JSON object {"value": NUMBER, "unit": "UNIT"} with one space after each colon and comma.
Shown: {"value": 2900, "unit": "rpm"}
